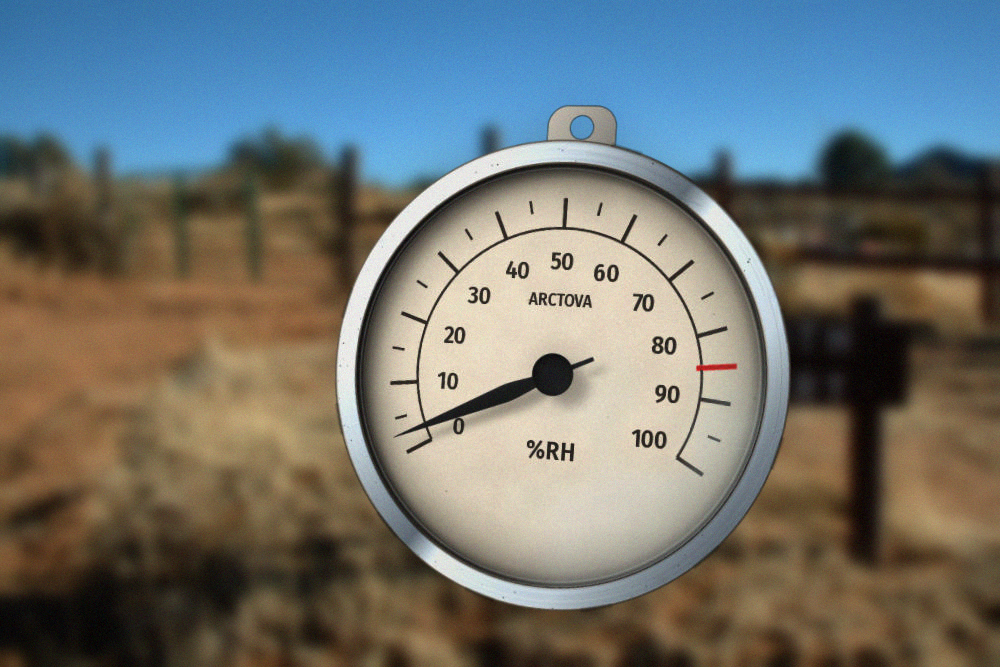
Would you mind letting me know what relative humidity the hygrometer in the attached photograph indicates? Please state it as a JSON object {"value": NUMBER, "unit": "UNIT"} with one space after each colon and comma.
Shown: {"value": 2.5, "unit": "%"}
